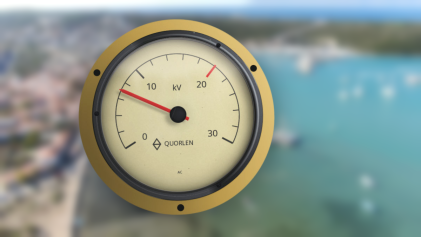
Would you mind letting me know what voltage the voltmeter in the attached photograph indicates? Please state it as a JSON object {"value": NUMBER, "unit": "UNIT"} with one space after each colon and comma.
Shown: {"value": 7, "unit": "kV"}
